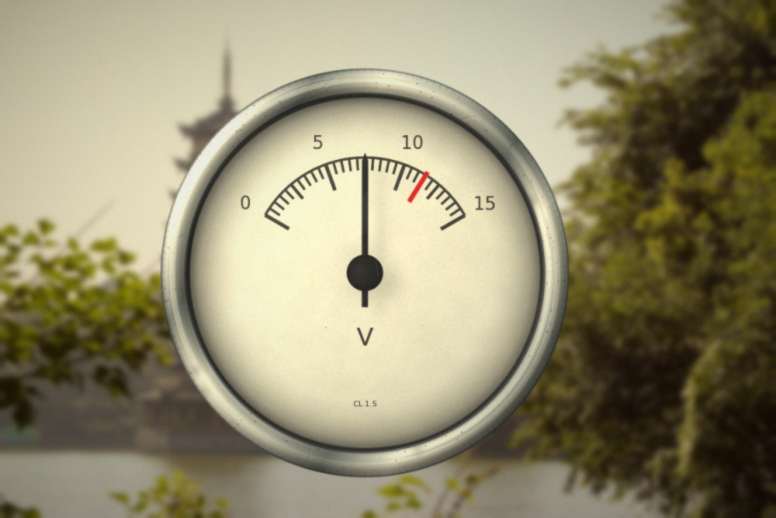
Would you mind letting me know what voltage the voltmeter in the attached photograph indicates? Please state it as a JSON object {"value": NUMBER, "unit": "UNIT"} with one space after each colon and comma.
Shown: {"value": 7.5, "unit": "V"}
